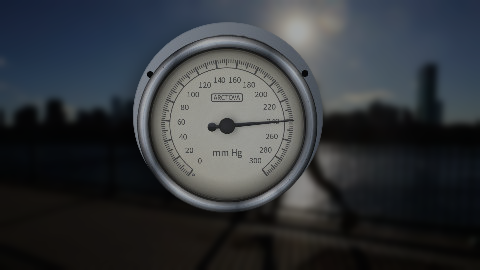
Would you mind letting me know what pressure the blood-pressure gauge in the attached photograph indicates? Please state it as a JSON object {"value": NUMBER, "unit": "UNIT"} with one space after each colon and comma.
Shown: {"value": 240, "unit": "mmHg"}
